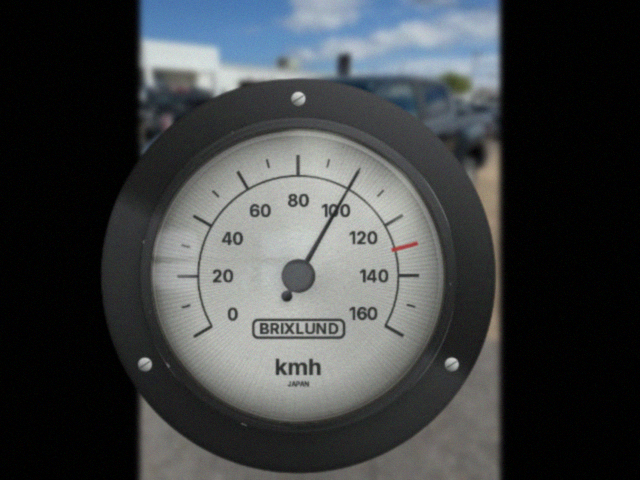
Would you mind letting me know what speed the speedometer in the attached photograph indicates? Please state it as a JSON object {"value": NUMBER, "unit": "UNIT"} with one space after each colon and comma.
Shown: {"value": 100, "unit": "km/h"}
